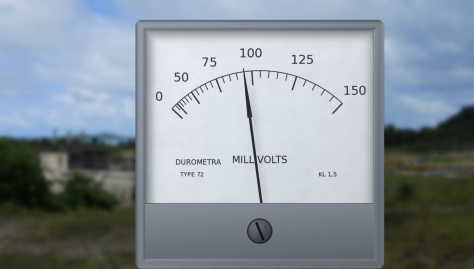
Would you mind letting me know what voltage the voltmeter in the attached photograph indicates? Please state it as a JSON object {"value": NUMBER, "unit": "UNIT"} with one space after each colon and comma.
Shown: {"value": 95, "unit": "mV"}
